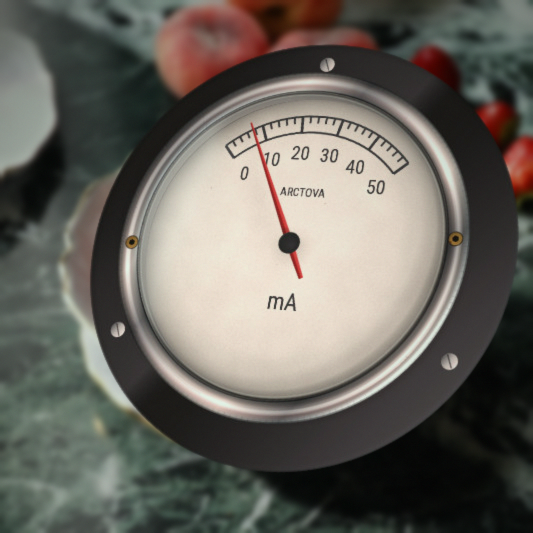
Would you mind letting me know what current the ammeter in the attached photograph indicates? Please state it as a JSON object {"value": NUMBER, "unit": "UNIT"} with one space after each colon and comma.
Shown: {"value": 8, "unit": "mA"}
